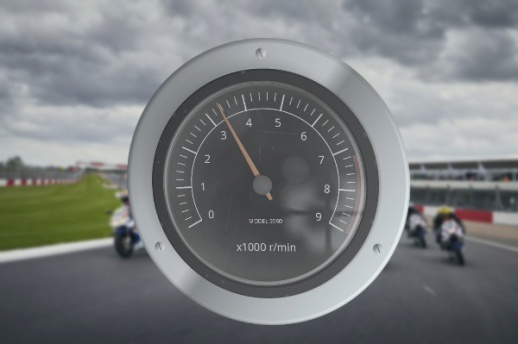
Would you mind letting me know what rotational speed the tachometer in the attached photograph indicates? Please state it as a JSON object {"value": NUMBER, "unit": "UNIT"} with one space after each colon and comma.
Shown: {"value": 3400, "unit": "rpm"}
